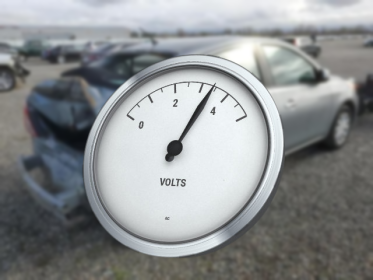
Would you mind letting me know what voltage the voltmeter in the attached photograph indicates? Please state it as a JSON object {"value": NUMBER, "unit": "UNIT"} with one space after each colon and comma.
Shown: {"value": 3.5, "unit": "V"}
